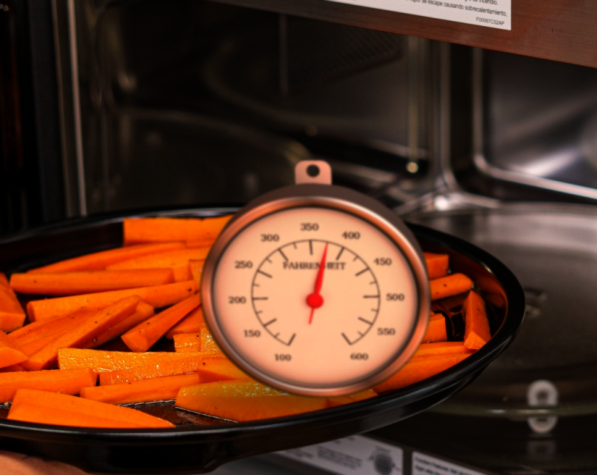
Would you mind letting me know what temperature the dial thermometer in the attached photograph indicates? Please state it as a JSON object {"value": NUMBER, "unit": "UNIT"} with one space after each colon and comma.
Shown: {"value": 375, "unit": "°F"}
